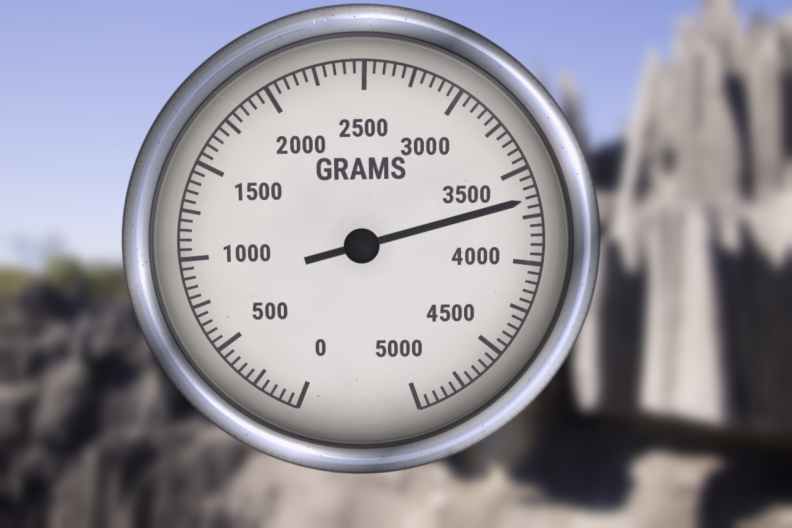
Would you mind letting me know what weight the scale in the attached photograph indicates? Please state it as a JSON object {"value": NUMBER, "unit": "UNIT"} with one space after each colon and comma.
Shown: {"value": 3650, "unit": "g"}
